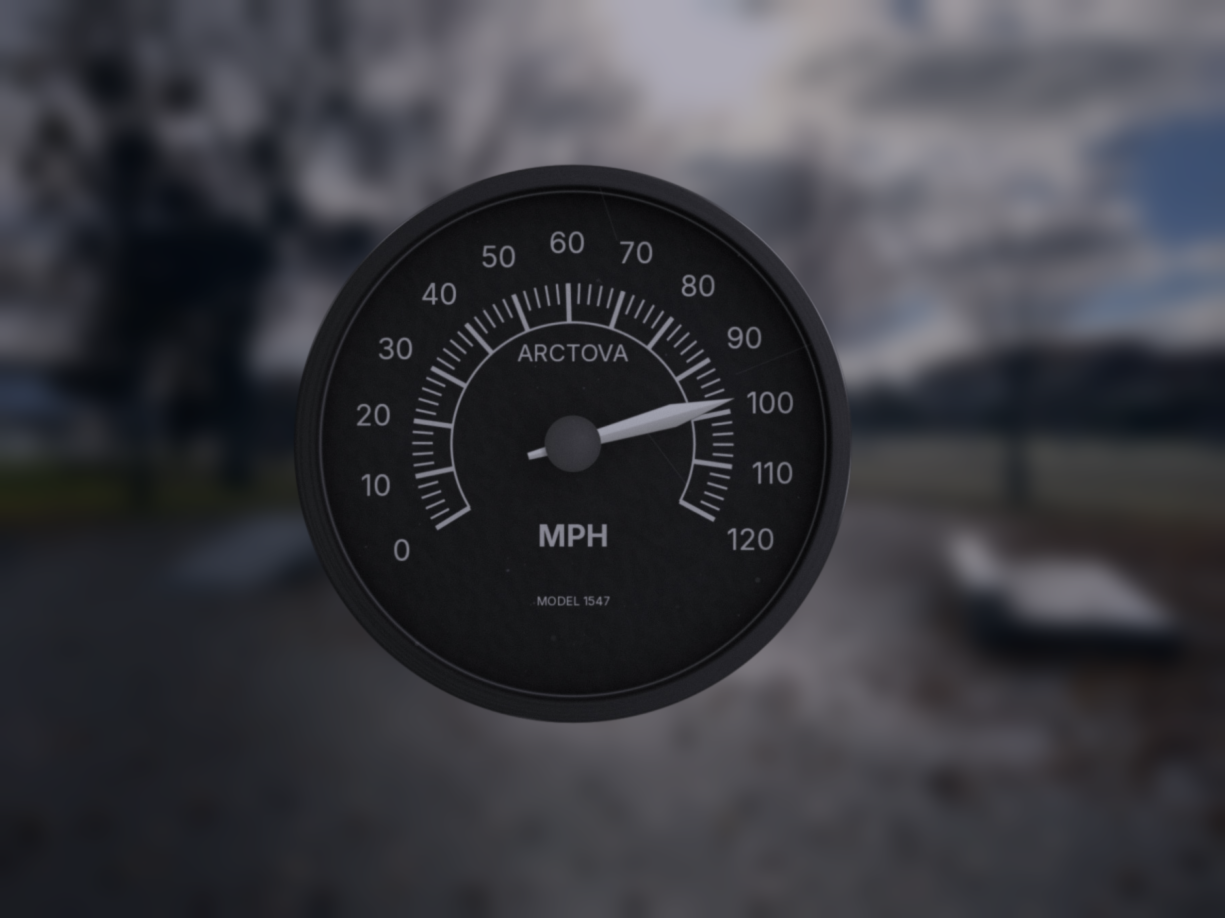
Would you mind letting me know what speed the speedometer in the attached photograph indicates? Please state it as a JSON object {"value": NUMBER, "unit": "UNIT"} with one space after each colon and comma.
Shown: {"value": 98, "unit": "mph"}
